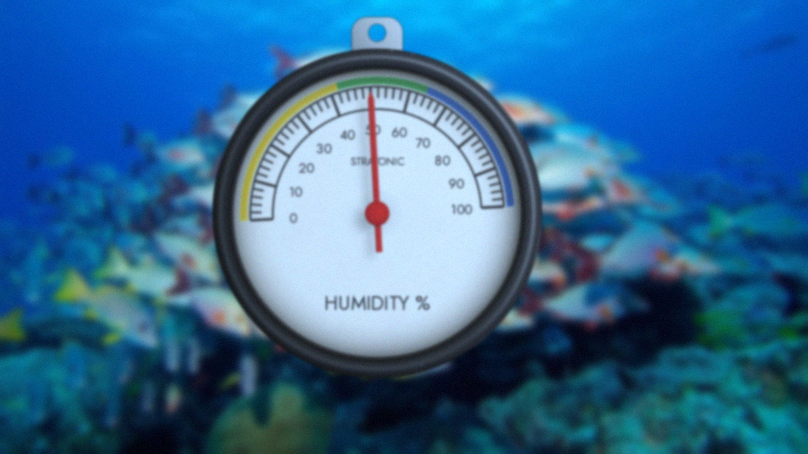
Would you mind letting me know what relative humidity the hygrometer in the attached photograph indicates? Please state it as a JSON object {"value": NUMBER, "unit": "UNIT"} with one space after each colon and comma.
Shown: {"value": 50, "unit": "%"}
